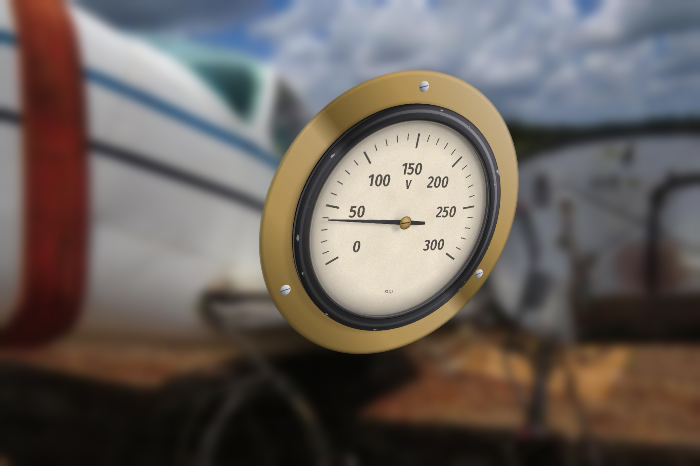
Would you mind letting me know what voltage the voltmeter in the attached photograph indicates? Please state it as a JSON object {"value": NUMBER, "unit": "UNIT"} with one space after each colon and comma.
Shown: {"value": 40, "unit": "V"}
